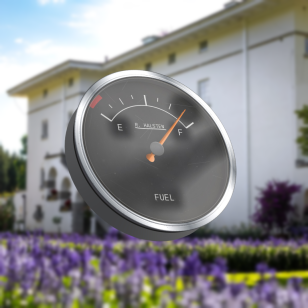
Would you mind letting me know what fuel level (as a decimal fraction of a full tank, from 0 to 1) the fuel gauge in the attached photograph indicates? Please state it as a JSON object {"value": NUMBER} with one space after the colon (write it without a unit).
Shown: {"value": 0.875}
